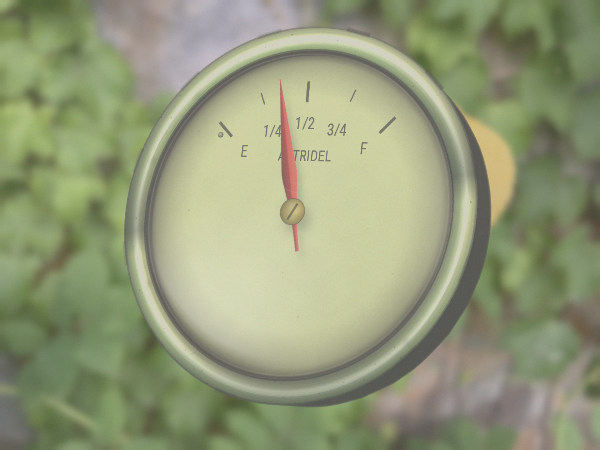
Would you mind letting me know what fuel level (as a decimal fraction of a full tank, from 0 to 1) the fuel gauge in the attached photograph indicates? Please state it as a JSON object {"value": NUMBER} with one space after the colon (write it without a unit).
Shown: {"value": 0.375}
